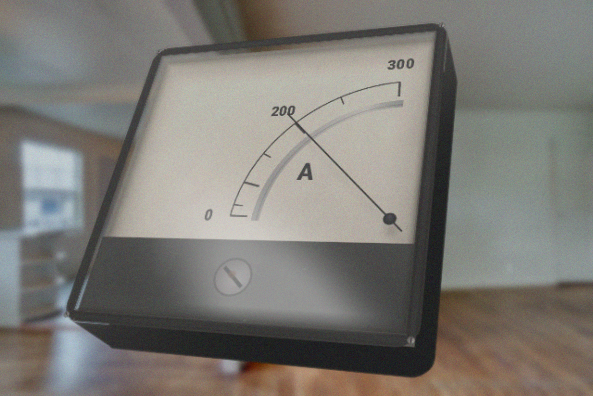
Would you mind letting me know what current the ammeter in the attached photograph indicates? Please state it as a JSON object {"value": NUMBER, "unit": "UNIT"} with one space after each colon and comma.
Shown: {"value": 200, "unit": "A"}
